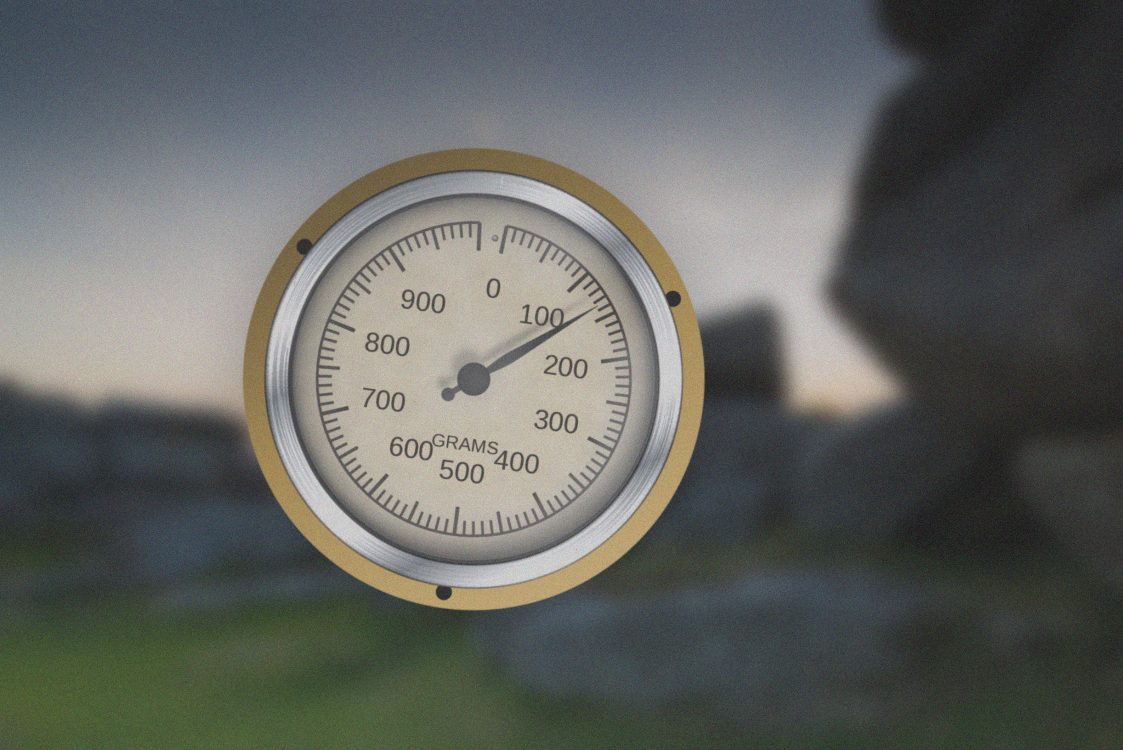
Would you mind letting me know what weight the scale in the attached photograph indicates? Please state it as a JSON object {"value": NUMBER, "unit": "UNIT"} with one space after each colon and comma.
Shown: {"value": 135, "unit": "g"}
